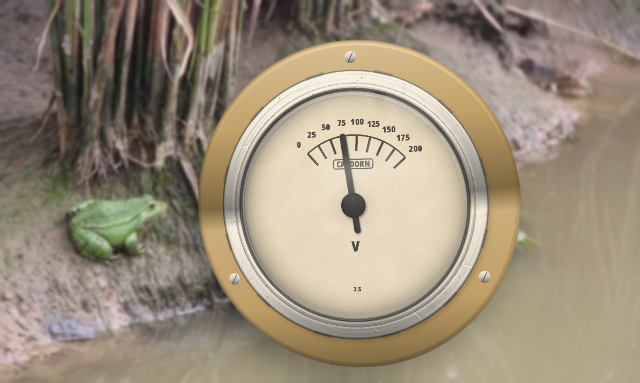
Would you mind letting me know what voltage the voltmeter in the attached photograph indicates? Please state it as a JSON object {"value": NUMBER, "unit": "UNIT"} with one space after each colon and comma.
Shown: {"value": 75, "unit": "V"}
